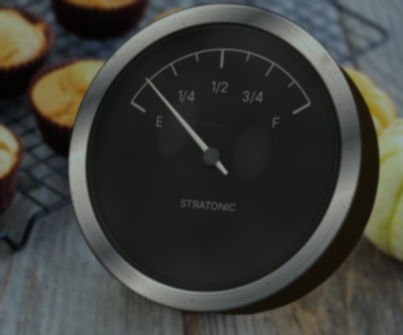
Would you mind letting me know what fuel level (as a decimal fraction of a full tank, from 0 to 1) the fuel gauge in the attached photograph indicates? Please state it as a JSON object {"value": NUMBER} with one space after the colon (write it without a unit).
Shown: {"value": 0.125}
